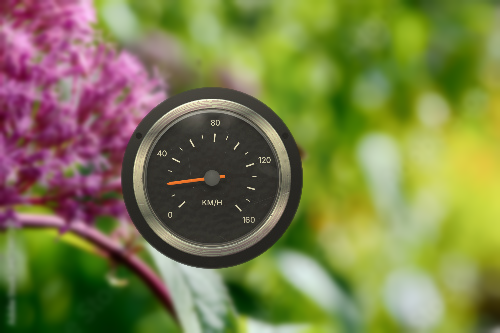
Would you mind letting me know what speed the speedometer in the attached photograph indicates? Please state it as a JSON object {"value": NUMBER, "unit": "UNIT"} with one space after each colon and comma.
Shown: {"value": 20, "unit": "km/h"}
